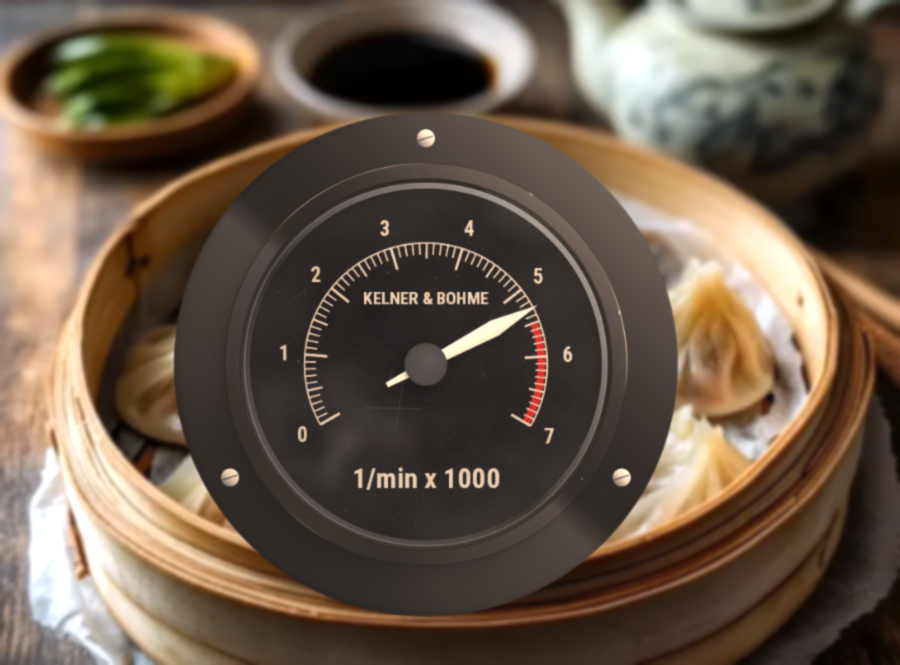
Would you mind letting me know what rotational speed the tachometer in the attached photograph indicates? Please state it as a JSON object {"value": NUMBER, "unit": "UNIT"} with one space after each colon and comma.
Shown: {"value": 5300, "unit": "rpm"}
